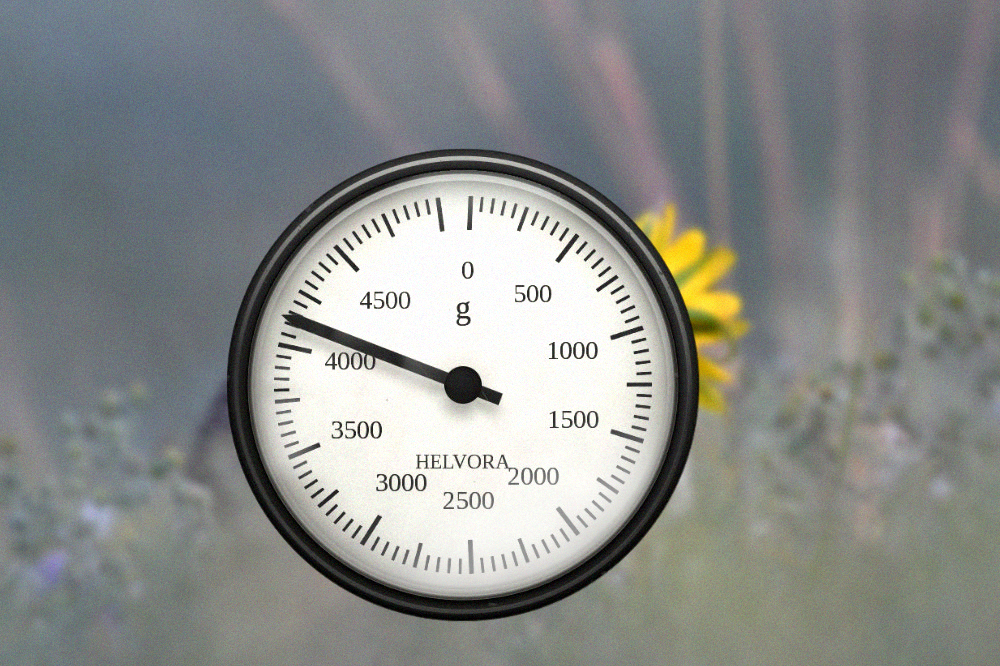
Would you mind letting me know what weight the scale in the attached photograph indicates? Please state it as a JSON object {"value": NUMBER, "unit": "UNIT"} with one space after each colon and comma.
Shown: {"value": 4125, "unit": "g"}
